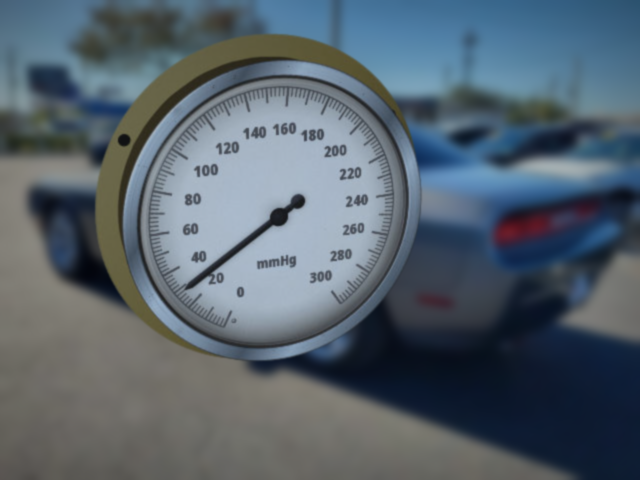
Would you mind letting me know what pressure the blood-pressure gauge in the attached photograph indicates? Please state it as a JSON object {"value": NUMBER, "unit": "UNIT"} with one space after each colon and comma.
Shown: {"value": 30, "unit": "mmHg"}
